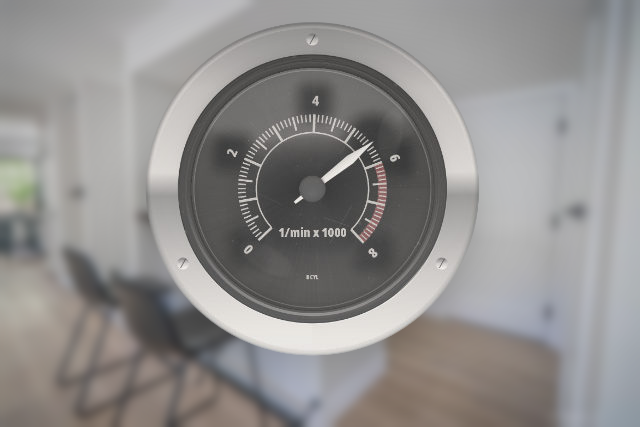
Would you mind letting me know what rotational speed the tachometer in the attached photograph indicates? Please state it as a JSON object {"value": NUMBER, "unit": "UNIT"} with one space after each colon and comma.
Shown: {"value": 5500, "unit": "rpm"}
